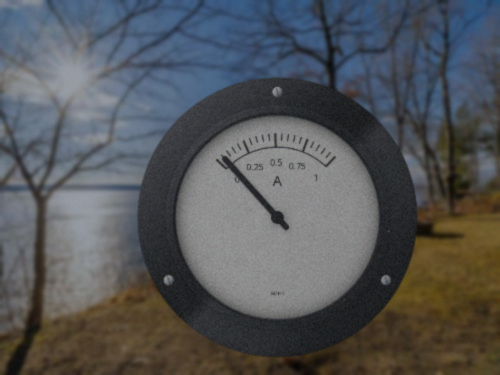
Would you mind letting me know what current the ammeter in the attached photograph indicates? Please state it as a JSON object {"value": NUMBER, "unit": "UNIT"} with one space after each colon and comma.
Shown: {"value": 0.05, "unit": "A"}
